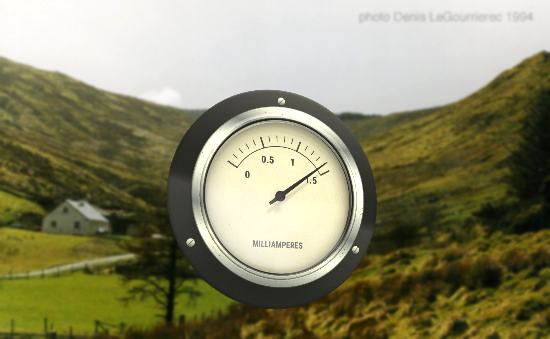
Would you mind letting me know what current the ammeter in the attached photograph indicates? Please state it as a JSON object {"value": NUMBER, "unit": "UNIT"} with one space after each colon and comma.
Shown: {"value": 1.4, "unit": "mA"}
